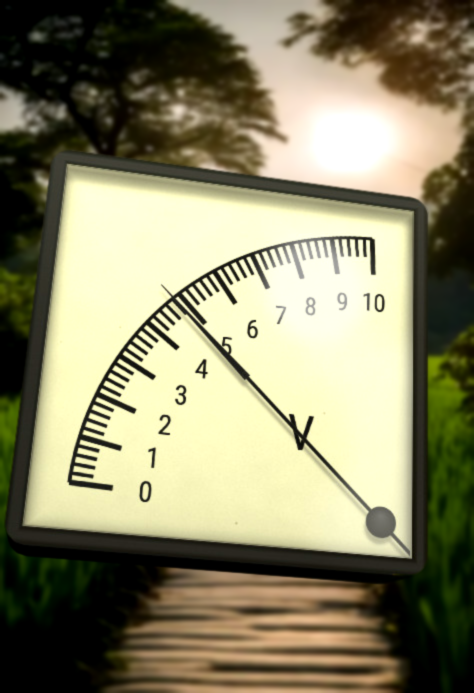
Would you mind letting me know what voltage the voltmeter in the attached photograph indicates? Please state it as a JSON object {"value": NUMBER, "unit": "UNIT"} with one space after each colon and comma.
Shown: {"value": 4.8, "unit": "V"}
